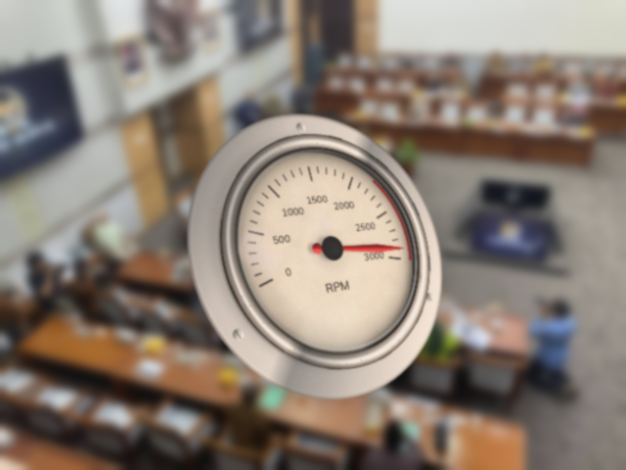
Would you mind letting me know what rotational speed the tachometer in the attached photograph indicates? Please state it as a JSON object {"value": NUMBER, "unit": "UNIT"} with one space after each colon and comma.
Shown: {"value": 2900, "unit": "rpm"}
